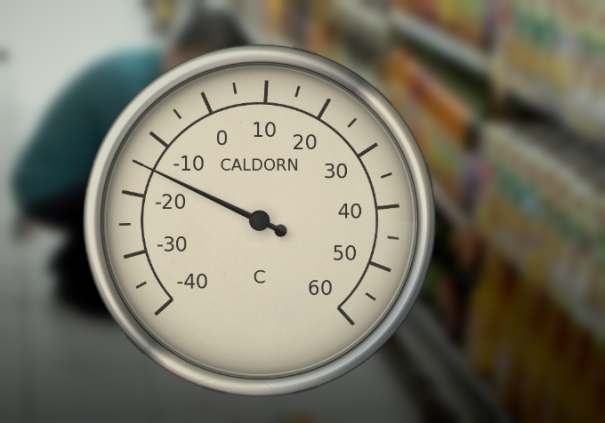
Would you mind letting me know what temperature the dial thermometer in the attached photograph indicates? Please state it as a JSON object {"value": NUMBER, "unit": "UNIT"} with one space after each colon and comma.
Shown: {"value": -15, "unit": "°C"}
